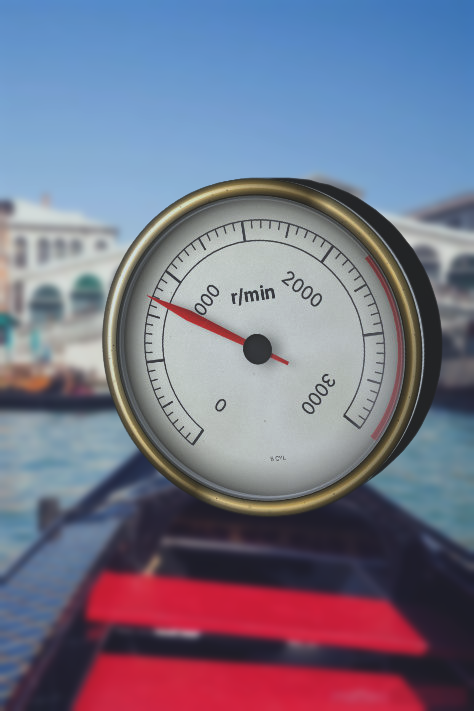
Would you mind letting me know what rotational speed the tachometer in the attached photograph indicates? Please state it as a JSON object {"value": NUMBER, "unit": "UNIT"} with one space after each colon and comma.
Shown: {"value": 850, "unit": "rpm"}
